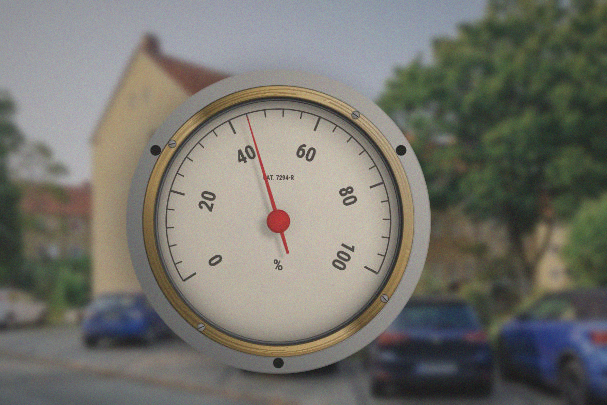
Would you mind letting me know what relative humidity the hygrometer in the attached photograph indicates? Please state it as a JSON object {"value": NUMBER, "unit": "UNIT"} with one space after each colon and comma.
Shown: {"value": 44, "unit": "%"}
